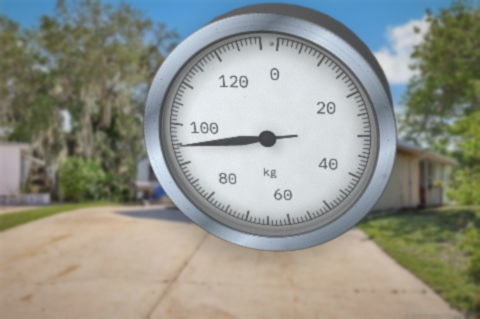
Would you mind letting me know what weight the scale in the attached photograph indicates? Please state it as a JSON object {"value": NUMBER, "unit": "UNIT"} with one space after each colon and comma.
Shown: {"value": 95, "unit": "kg"}
